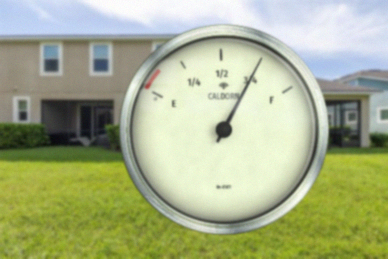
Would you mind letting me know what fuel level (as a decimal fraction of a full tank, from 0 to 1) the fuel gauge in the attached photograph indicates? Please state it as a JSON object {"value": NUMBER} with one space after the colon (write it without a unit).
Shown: {"value": 0.75}
